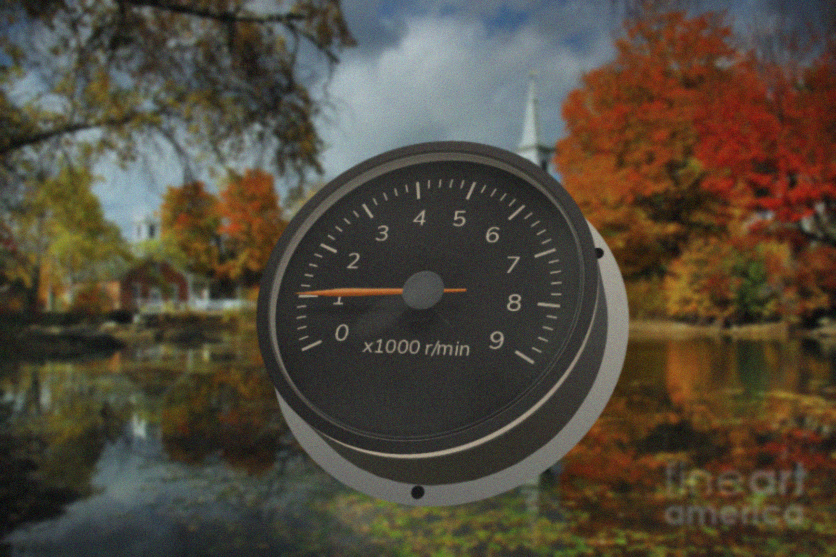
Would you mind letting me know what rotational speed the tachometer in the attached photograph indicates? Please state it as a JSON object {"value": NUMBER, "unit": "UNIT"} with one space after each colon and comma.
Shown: {"value": 1000, "unit": "rpm"}
